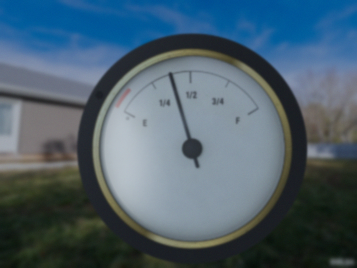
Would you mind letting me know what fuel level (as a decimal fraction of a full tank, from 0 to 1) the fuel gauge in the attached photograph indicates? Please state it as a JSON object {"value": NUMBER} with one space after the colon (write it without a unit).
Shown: {"value": 0.375}
